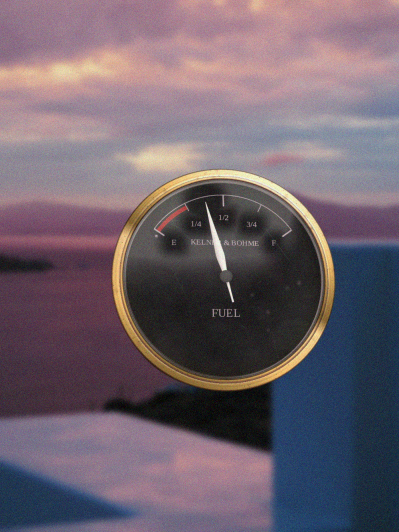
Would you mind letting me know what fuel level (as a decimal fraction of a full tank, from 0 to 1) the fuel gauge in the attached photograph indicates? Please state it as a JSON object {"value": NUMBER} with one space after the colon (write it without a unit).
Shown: {"value": 0.375}
